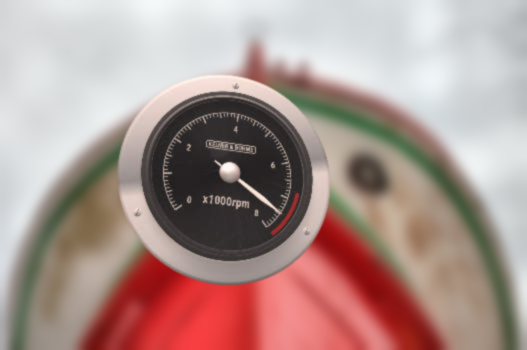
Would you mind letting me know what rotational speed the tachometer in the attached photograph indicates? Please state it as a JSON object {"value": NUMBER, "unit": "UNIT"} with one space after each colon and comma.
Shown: {"value": 7500, "unit": "rpm"}
